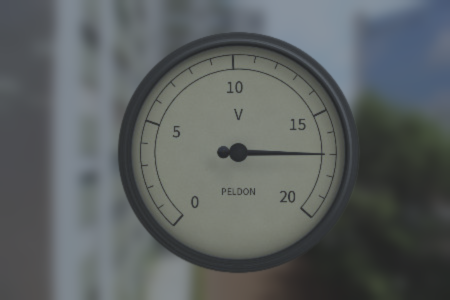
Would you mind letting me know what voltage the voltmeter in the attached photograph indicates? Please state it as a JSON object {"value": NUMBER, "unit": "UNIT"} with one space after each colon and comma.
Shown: {"value": 17, "unit": "V"}
